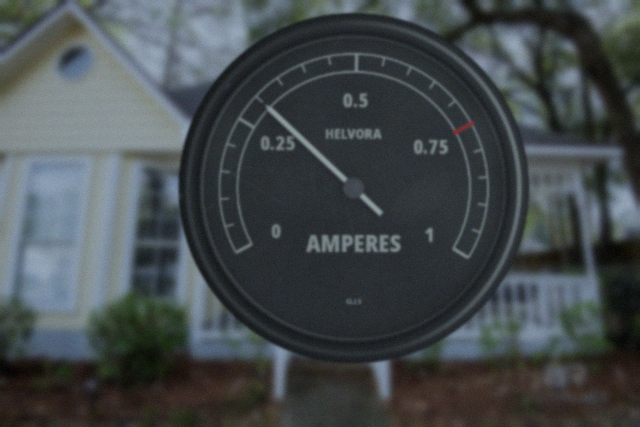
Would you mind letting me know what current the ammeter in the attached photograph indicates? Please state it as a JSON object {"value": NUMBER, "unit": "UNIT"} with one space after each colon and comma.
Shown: {"value": 0.3, "unit": "A"}
